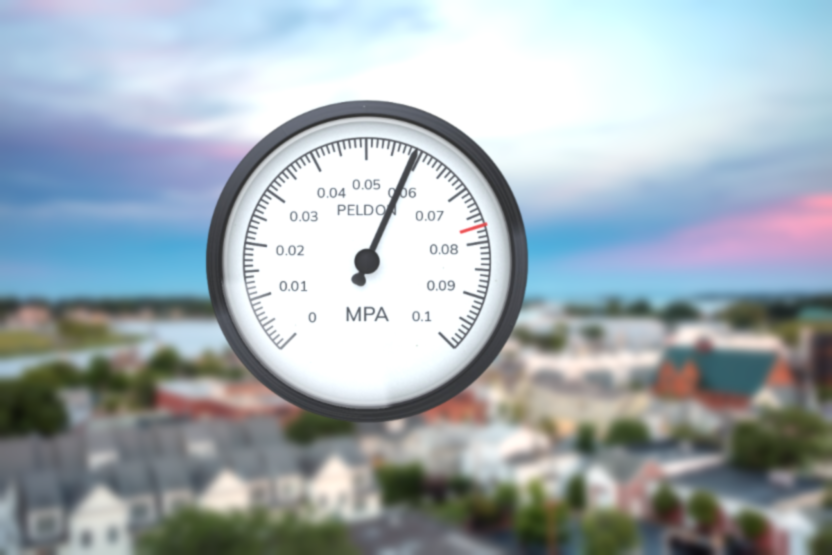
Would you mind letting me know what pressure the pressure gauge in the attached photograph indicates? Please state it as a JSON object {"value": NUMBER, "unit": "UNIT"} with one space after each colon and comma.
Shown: {"value": 0.059, "unit": "MPa"}
